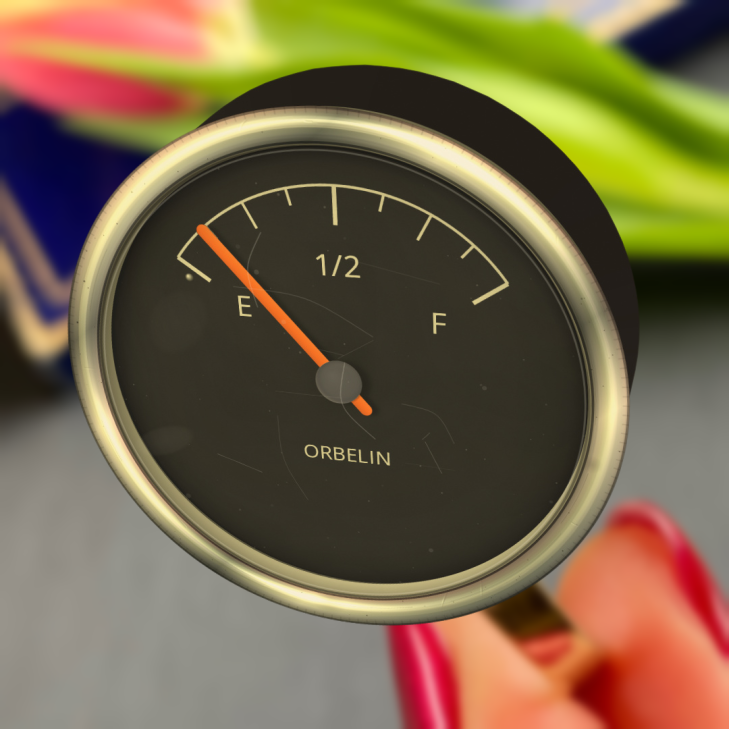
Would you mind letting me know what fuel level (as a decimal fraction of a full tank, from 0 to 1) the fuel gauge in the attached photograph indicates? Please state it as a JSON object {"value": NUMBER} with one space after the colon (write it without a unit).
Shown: {"value": 0.125}
